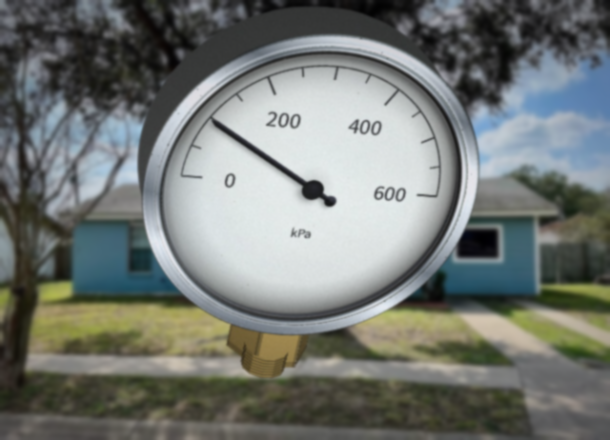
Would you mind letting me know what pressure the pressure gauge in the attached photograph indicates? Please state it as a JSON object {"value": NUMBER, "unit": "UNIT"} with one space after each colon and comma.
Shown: {"value": 100, "unit": "kPa"}
